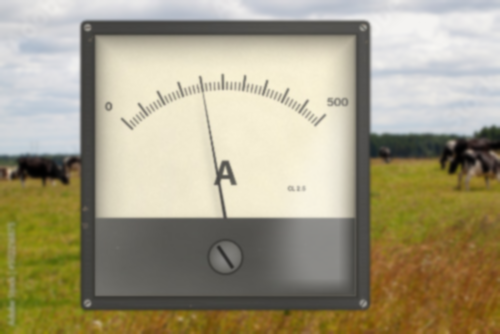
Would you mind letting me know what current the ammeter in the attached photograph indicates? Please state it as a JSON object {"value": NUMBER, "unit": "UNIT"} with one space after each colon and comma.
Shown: {"value": 200, "unit": "A"}
